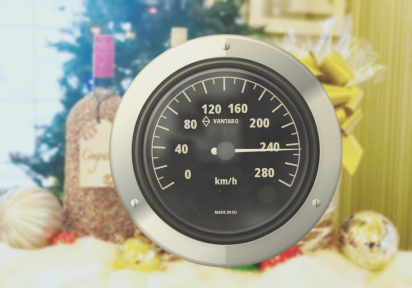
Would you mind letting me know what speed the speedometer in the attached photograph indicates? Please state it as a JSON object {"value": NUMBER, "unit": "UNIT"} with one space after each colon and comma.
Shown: {"value": 245, "unit": "km/h"}
